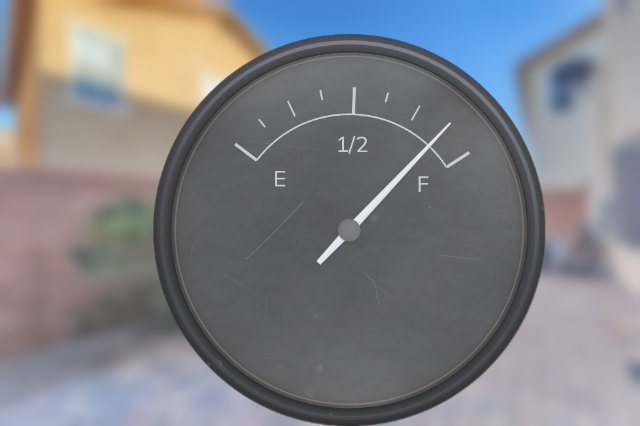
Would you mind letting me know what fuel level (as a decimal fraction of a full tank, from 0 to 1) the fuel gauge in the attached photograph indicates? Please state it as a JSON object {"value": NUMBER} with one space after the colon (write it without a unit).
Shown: {"value": 0.875}
